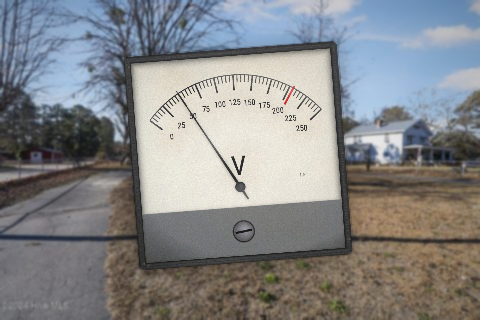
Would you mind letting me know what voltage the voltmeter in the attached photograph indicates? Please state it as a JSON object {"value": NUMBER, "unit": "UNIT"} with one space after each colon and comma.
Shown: {"value": 50, "unit": "V"}
